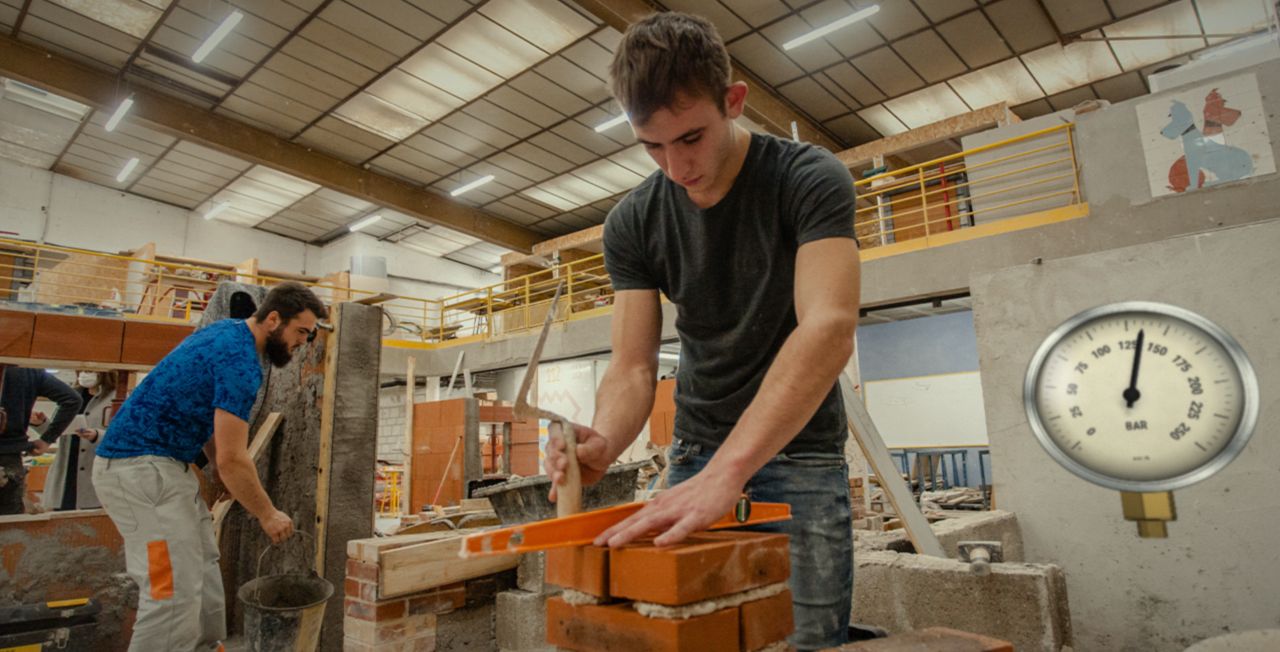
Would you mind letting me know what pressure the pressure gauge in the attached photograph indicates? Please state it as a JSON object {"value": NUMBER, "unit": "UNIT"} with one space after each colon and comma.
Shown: {"value": 135, "unit": "bar"}
